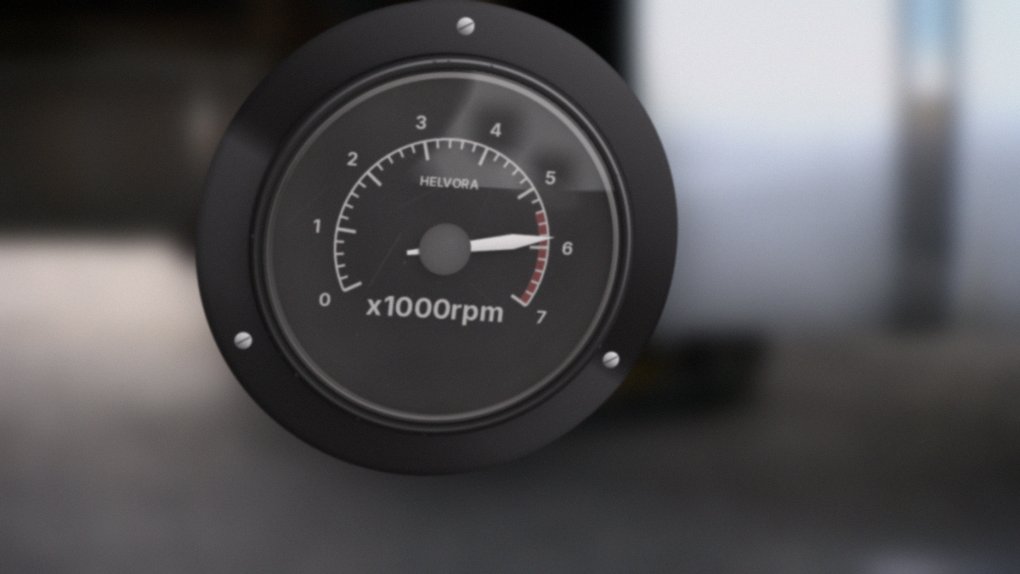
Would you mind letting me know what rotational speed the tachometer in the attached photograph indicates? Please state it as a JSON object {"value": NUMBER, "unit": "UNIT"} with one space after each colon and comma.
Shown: {"value": 5800, "unit": "rpm"}
